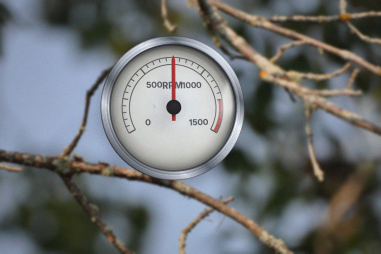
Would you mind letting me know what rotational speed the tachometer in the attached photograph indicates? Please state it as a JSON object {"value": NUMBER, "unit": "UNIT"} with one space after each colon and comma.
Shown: {"value": 750, "unit": "rpm"}
